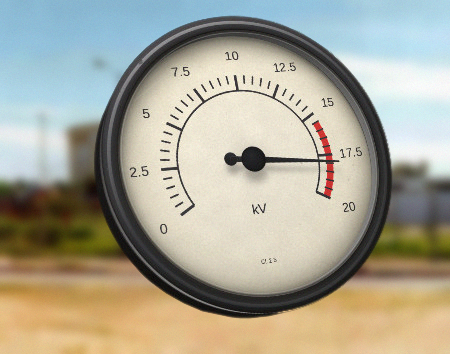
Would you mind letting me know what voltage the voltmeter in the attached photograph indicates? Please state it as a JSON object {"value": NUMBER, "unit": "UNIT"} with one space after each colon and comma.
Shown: {"value": 18, "unit": "kV"}
